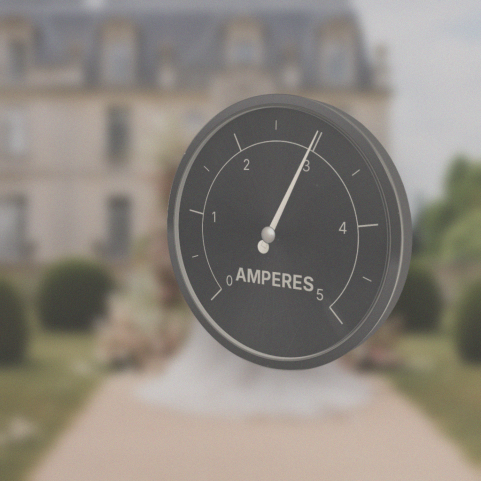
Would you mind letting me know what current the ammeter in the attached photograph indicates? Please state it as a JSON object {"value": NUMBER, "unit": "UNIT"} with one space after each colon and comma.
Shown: {"value": 3, "unit": "A"}
